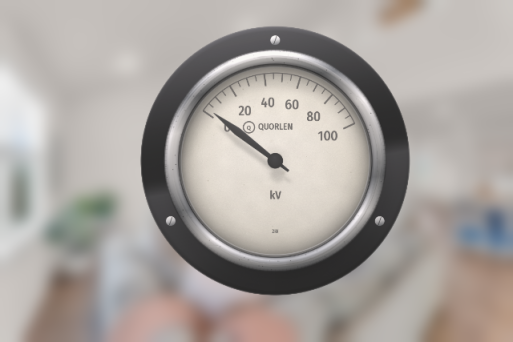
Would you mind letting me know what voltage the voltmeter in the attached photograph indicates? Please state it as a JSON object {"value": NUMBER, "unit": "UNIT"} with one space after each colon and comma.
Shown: {"value": 2.5, "unit": "kV"}
